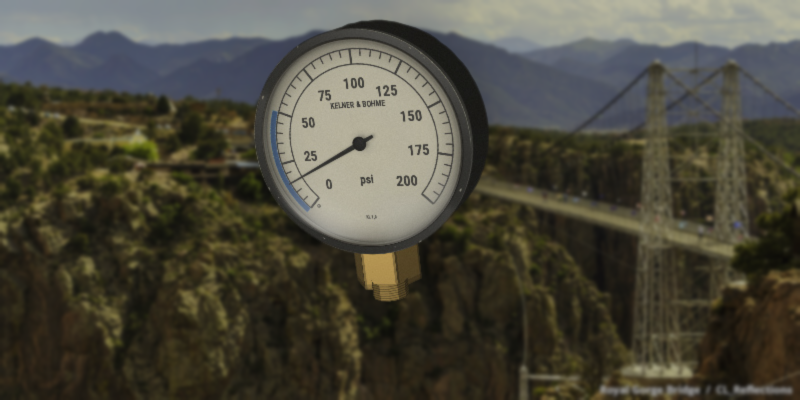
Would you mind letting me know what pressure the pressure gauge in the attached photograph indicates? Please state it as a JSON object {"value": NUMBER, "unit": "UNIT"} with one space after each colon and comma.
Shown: {"value": 15, "unit": "psi"}
